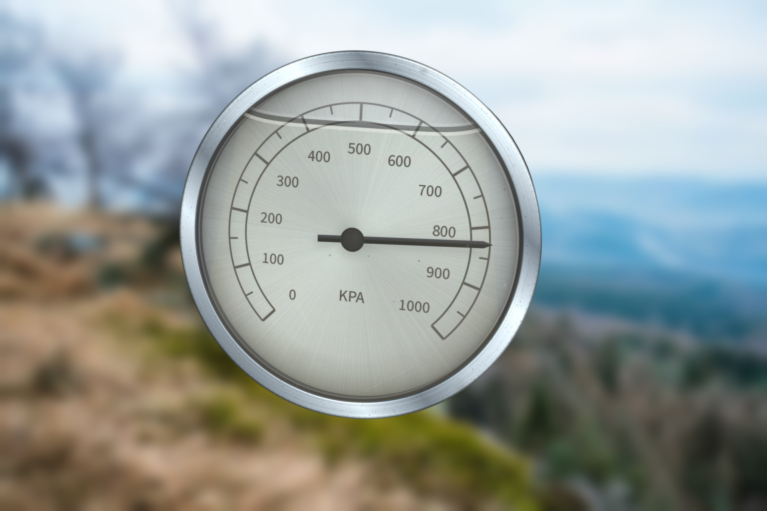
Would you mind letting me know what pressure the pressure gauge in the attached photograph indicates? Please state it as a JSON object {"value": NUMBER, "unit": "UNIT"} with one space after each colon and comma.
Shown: {"value": 825, "unit": "kPa"}
